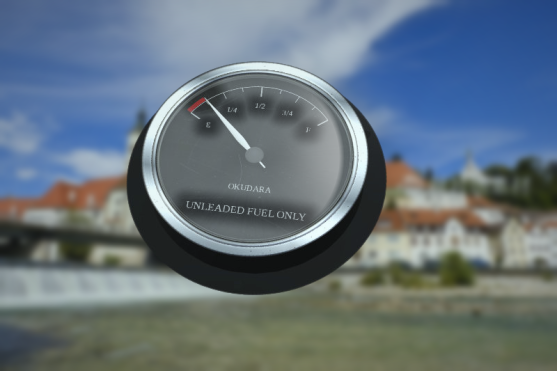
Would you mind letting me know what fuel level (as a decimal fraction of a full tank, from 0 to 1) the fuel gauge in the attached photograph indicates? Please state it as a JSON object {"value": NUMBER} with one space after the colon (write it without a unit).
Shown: {"value": 0.125}
